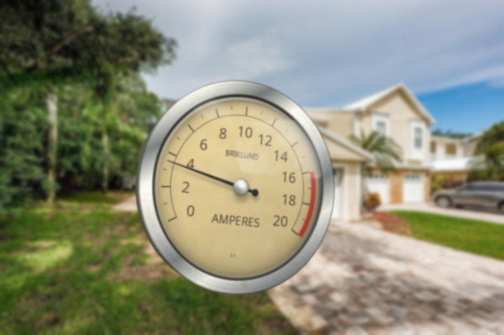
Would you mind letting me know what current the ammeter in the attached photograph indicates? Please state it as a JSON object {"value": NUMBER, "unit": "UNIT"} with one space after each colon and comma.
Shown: {"value": 3.5, "unit": "A"}
